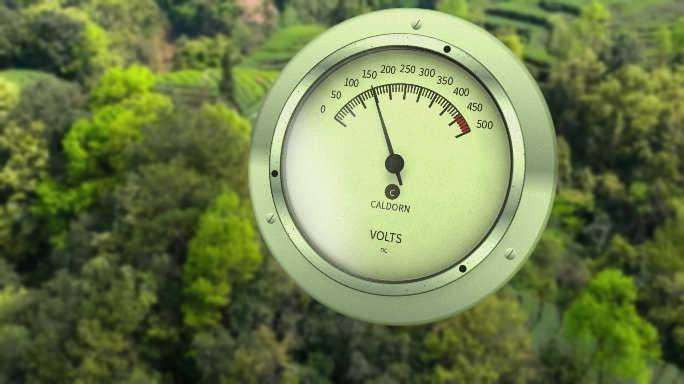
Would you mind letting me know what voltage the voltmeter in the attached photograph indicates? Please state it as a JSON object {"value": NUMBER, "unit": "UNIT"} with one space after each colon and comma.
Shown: {"value": 150, "unit": "V"}
